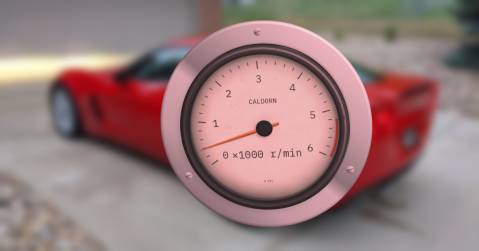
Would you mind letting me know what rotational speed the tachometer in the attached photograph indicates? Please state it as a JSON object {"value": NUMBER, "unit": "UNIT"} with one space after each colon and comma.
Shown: {"value": 400, "unit": "rpm"}
